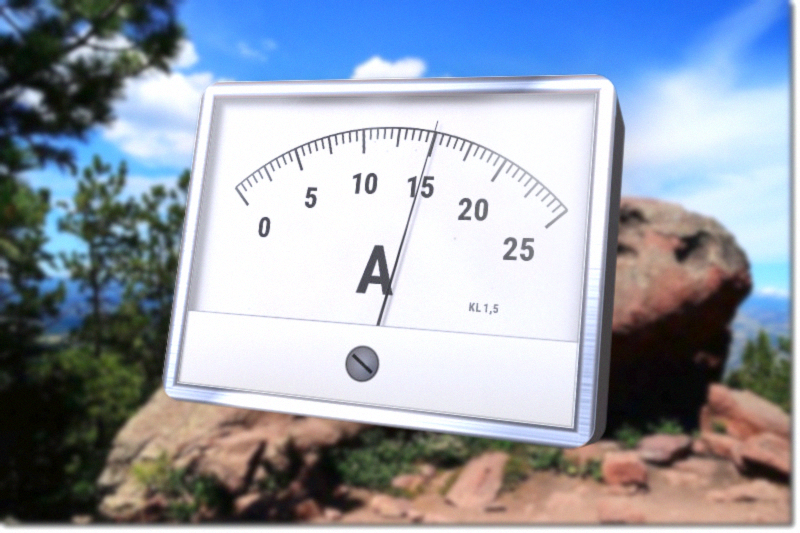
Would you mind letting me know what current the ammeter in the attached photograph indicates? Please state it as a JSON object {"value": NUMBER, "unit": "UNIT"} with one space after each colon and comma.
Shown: {"value": 15, "unit": "A"}
